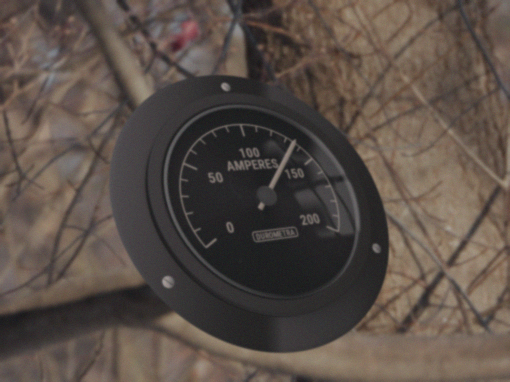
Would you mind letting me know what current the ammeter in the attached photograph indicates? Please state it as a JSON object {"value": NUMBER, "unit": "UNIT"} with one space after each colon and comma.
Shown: {"value": 135, "unit": "A"}
